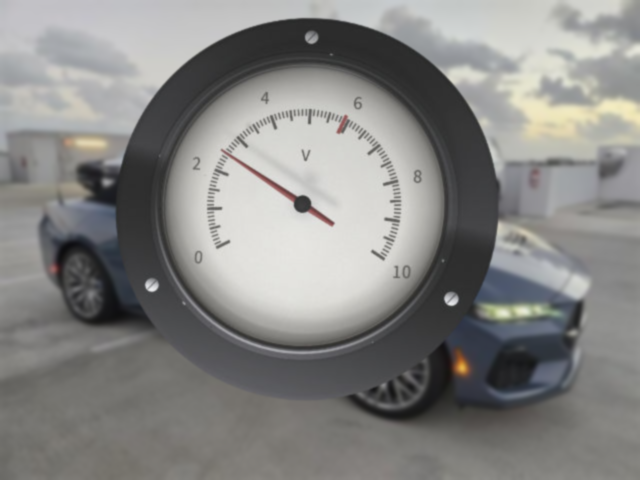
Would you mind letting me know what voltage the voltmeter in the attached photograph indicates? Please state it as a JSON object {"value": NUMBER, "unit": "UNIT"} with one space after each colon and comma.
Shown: {"value": 2.5, "unit": "V"}
